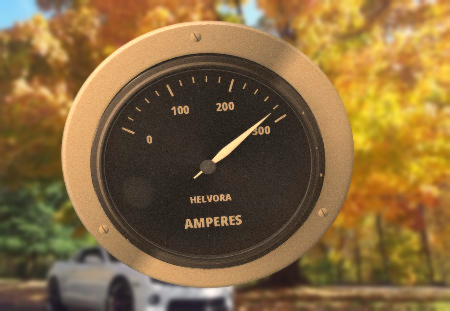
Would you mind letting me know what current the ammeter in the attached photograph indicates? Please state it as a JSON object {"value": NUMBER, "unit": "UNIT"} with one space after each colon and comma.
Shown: {"value": 280, "unit": "A"}
